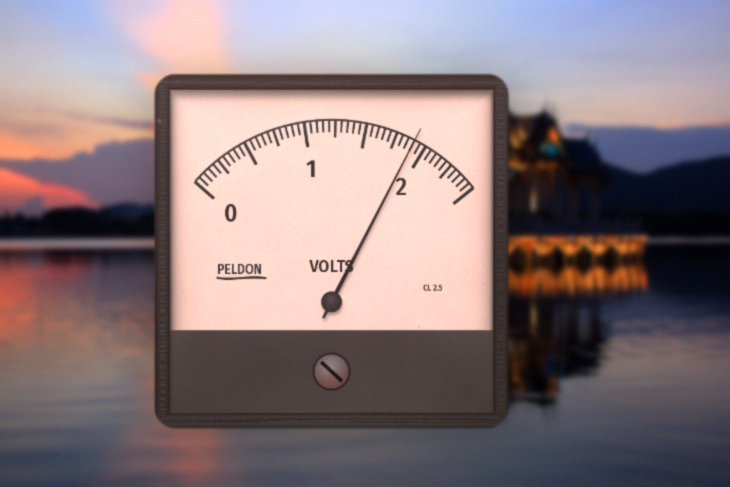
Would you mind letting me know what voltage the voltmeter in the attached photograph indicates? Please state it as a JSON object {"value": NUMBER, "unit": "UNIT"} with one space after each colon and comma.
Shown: {"value": 1.9, "unit": "V"}
